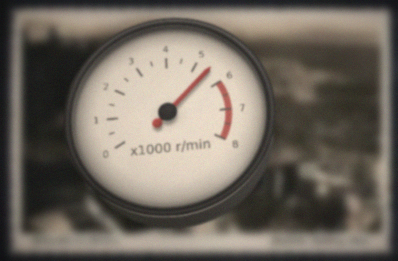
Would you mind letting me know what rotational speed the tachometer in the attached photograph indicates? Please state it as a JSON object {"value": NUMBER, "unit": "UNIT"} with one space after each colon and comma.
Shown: {"value": 5500, "unit": "rpm"}
